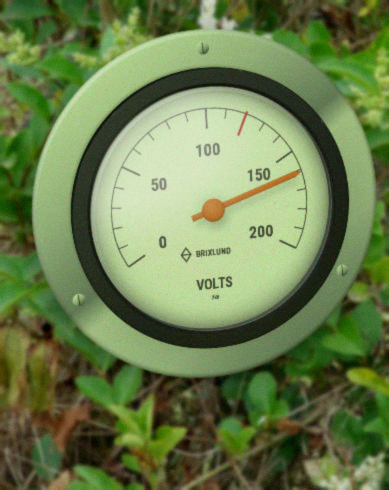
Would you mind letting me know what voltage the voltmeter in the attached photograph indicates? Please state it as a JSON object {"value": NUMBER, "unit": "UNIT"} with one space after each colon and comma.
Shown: {"value": 160, "unit": "V"}
